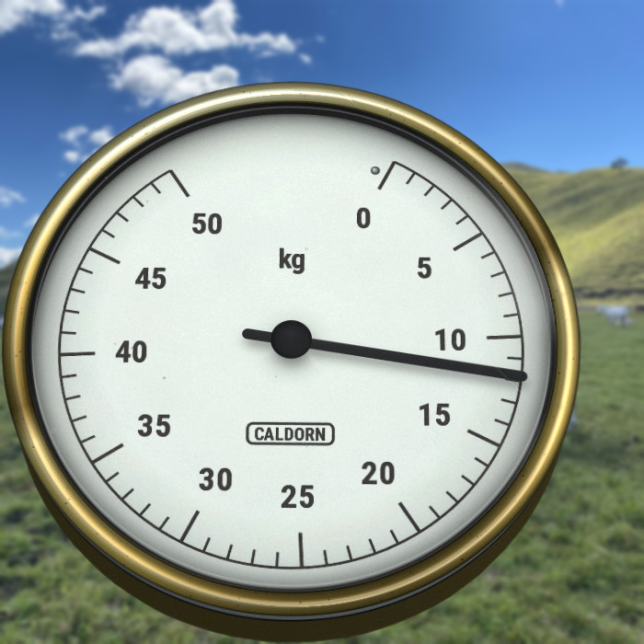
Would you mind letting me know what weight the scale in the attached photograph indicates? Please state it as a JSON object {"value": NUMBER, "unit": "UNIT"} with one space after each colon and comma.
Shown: {"value": 12, "unit": "kg"}
